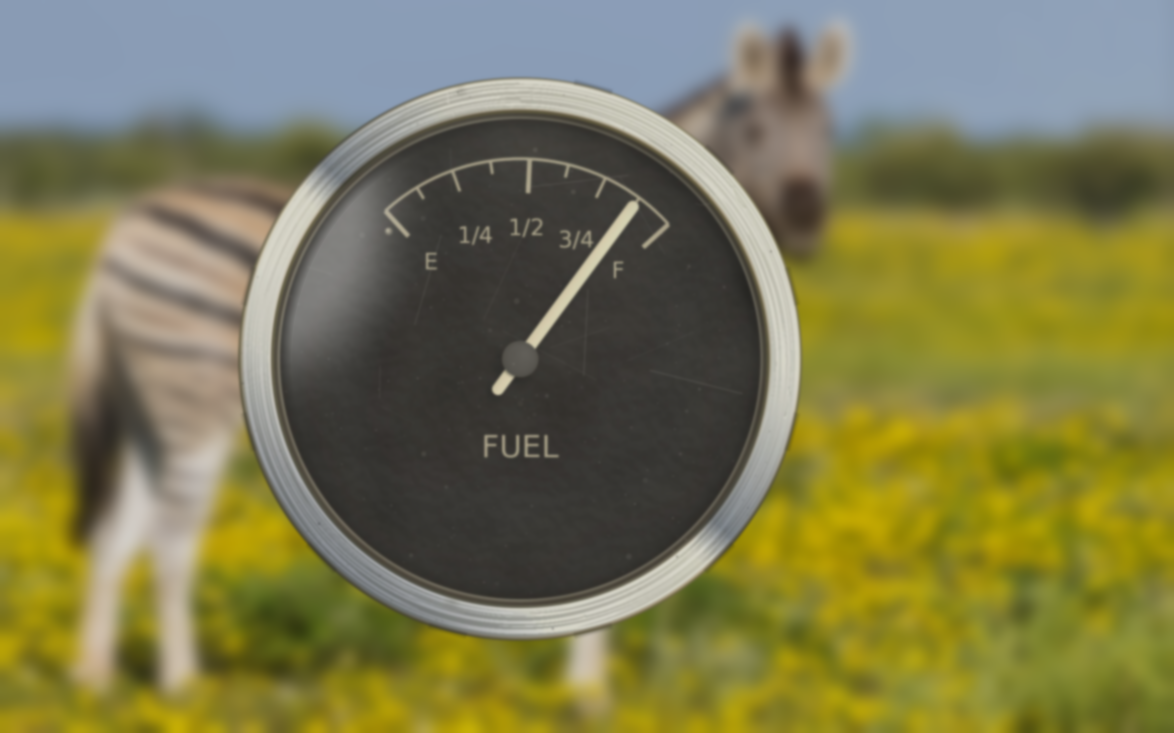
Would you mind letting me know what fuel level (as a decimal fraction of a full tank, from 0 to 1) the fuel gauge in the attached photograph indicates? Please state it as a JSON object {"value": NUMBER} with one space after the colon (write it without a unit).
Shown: {"value": 0.875}
